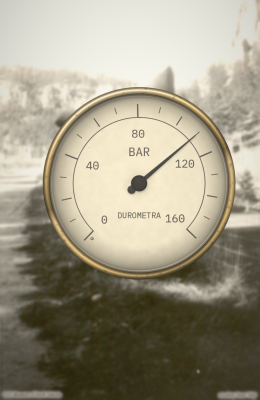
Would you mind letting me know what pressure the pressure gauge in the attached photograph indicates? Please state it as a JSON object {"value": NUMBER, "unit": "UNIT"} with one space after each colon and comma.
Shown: {"value": 110, "unit": "bar"}
